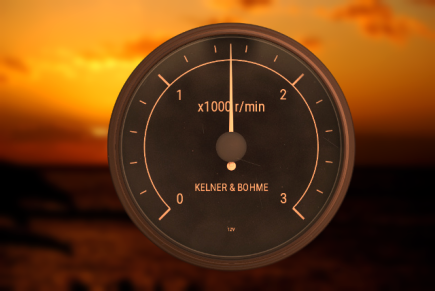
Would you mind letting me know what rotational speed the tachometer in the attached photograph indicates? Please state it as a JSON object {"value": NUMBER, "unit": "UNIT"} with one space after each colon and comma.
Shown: {"value": 1500, "unit": "rpm"}
